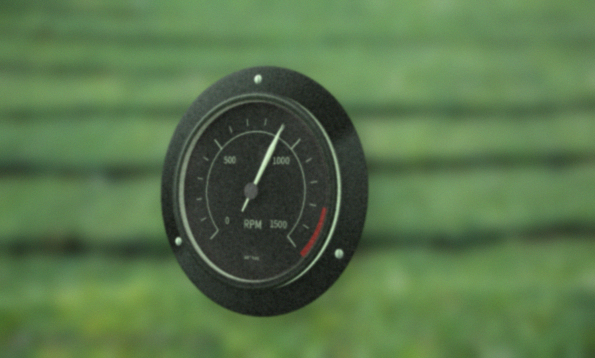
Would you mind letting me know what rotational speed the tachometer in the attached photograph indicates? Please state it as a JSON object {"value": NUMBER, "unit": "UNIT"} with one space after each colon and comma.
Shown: {"value": 900, "unit": "rpm"}
